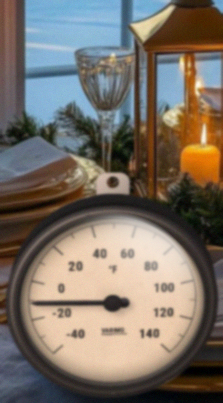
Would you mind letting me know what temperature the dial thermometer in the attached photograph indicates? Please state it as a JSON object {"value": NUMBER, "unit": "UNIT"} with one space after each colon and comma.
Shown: {"value": -10, "unit": "°F"}
